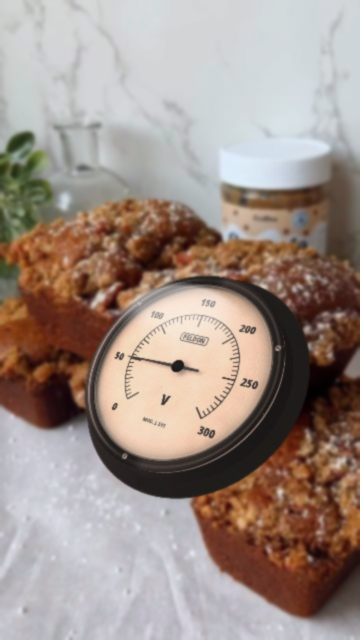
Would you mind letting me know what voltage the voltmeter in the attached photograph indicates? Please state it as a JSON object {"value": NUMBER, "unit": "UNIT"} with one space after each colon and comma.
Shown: {"value": 50, "unit": "V"}
